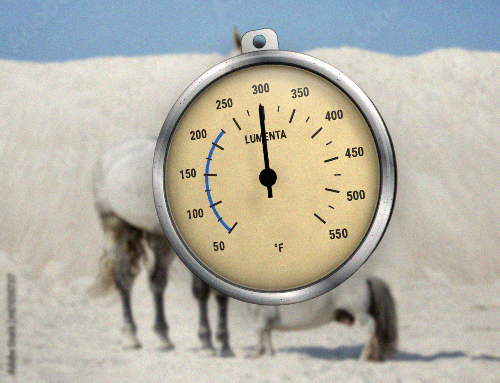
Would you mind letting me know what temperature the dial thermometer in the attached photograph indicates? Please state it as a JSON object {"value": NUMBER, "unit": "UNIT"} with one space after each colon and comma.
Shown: {"value": 300, "unit": "°F"}
